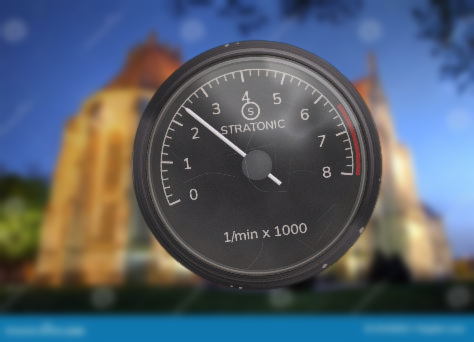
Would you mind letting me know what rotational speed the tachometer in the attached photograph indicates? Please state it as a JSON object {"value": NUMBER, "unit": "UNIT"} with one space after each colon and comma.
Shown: {"value": 2400, "unit": "rpm"}
